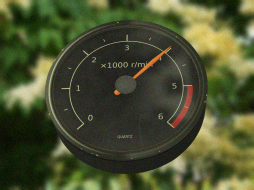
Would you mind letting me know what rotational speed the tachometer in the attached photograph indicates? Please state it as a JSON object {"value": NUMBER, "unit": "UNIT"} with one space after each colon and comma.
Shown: {"value": 4000, "unit": "rpm"}
